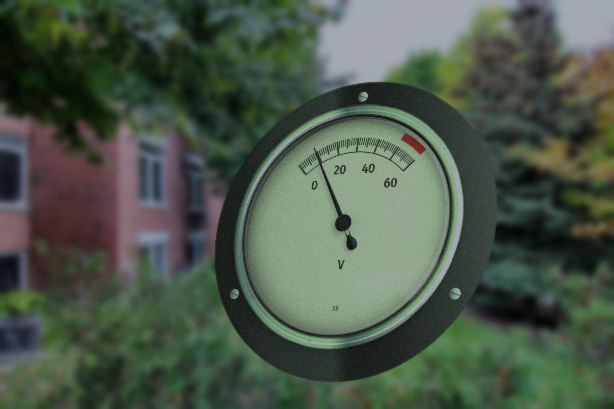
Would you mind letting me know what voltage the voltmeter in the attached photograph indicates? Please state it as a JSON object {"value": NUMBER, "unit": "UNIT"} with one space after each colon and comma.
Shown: {"value": 10, "unit": "V"}
